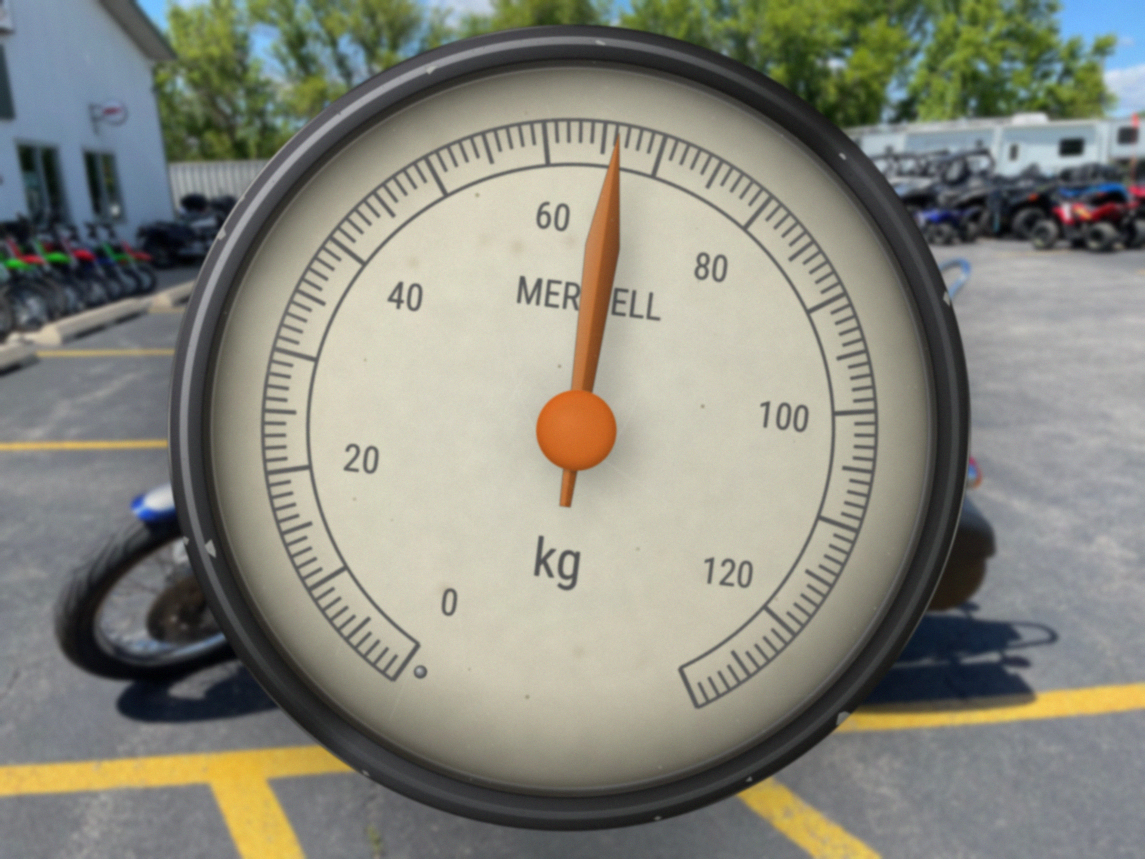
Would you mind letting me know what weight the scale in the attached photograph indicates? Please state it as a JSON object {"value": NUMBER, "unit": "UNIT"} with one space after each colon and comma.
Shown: {"value": 66, "unit": "kg"}
